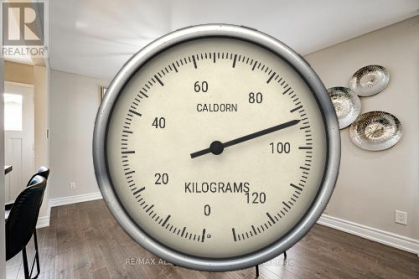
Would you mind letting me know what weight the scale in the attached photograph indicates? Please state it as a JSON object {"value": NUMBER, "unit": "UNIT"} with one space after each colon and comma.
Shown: {"value": 93, "unit": "kg"}
